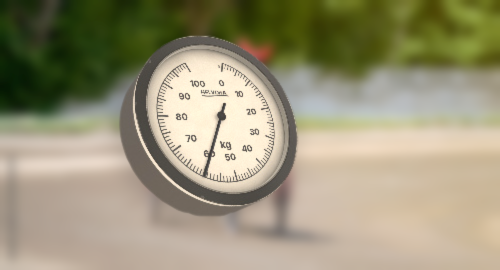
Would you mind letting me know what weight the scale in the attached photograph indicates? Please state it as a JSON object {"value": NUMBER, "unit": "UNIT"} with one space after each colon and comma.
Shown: {"value": 60, "unit": "kg"}
